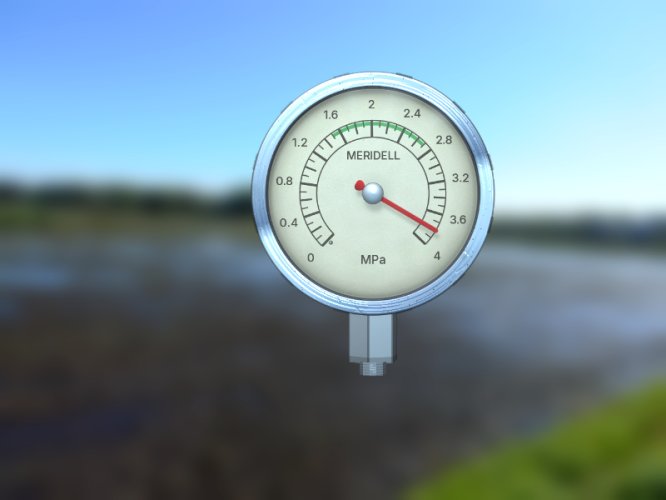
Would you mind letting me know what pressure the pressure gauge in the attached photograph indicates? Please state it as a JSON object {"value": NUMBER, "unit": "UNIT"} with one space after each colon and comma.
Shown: {"value": 3.8, "unit": "MPa"}
